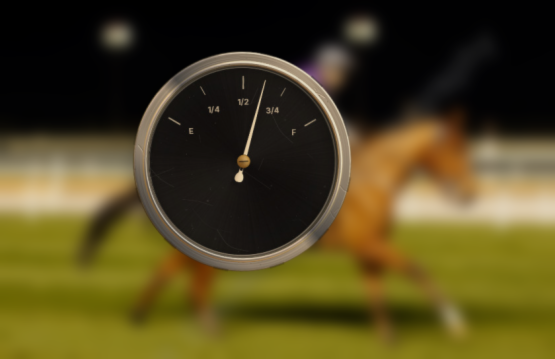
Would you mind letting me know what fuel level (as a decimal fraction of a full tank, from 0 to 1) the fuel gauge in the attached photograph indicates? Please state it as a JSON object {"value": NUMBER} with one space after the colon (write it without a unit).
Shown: {"value": 0.625}
